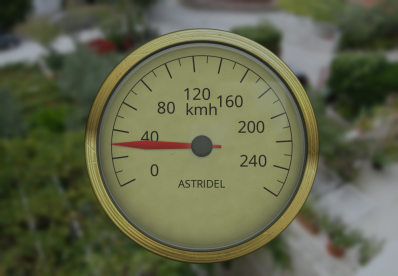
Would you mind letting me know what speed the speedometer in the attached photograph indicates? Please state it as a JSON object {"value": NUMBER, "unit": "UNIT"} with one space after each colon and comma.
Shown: {"value": 30, "unit": "km/h"}
